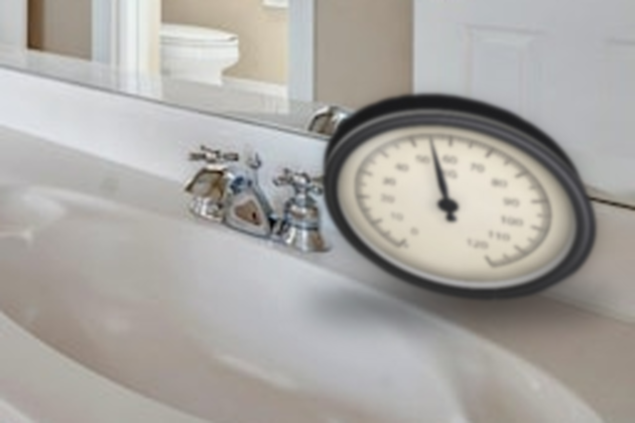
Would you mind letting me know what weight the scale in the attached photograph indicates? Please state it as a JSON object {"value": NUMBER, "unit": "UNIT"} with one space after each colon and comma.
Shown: {"value": 55, "unit": "kg"}
